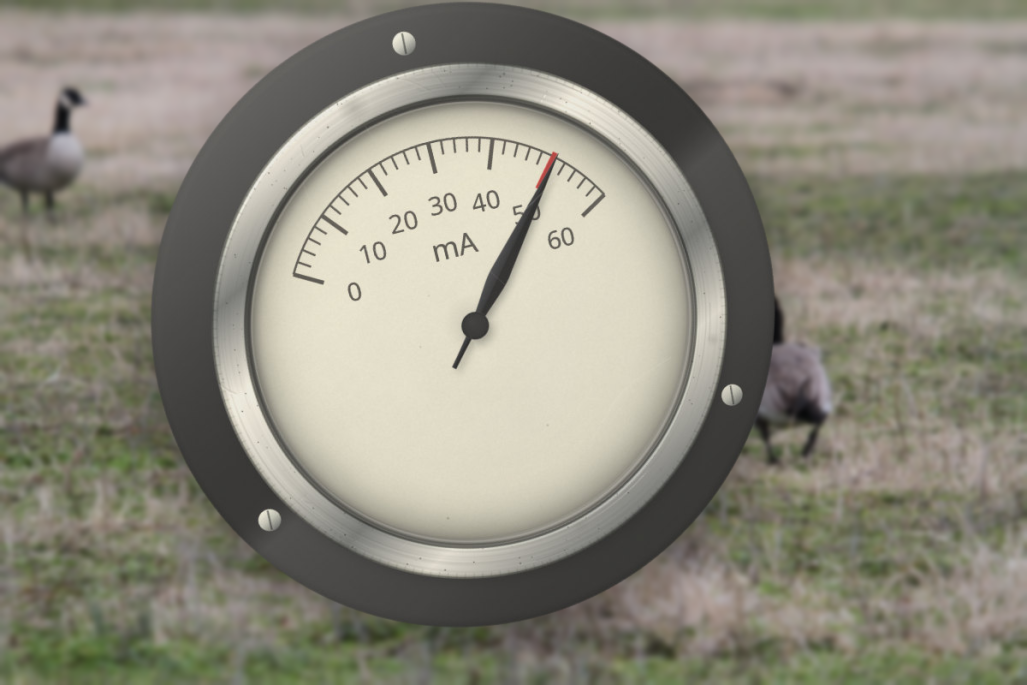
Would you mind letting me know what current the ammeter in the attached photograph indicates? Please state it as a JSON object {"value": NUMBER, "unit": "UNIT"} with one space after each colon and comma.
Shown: {"value": 50, "unit": "mA"}
